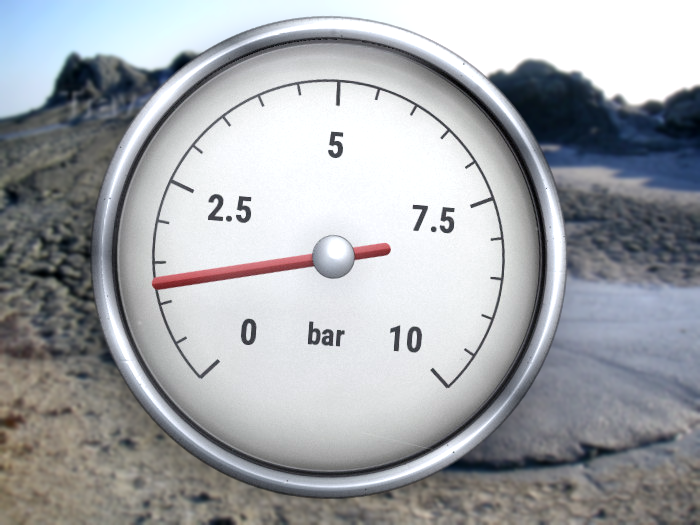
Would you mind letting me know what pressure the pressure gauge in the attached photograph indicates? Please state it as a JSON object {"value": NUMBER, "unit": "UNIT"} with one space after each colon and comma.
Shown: {"value": 1.25, "unit": "bar"}
